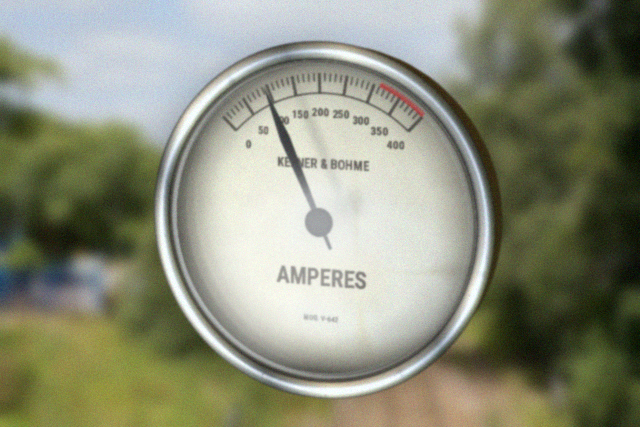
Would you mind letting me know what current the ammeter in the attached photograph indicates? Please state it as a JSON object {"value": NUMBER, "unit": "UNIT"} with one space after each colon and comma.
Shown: {"value": 100, "unit": "A"}
